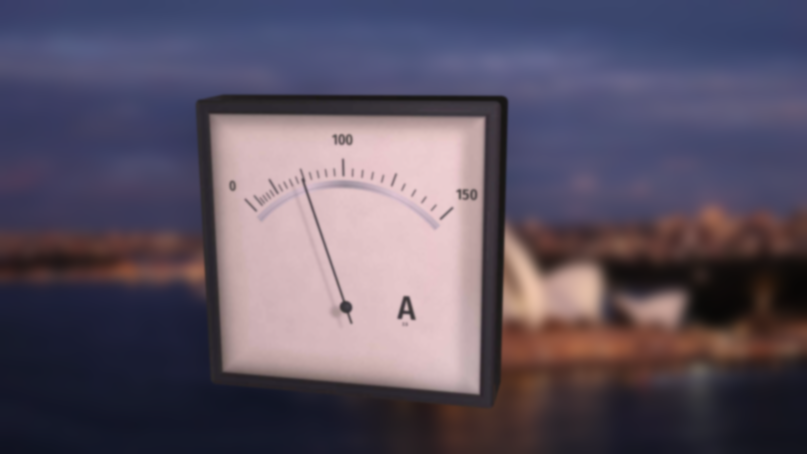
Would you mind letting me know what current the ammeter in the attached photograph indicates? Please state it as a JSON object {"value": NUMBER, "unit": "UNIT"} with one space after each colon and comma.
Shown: {"value": 75, "unit": "A"}
